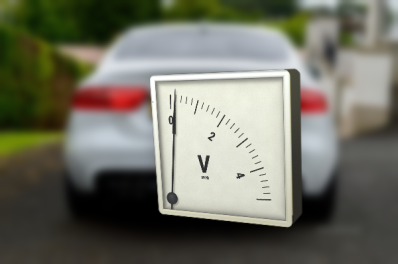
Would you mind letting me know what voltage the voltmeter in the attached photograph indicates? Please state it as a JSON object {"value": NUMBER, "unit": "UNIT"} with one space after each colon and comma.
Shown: {"value": 0.2, "unit": "V"}
